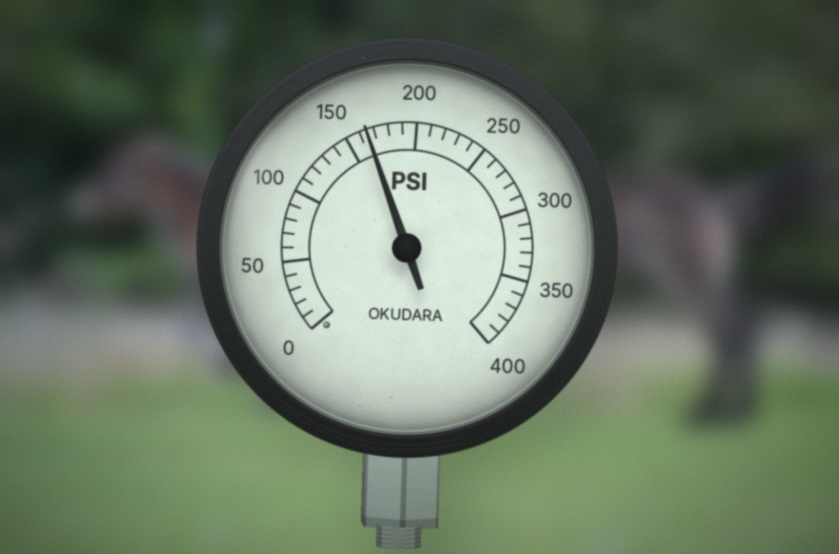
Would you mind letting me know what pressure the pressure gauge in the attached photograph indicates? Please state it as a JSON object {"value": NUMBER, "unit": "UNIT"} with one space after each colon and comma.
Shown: {"value": 165, "unit": "psi"}
